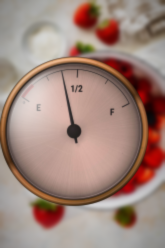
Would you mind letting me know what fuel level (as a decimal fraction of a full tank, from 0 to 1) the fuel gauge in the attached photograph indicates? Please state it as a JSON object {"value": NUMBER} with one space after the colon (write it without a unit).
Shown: {"value": 0.375}
